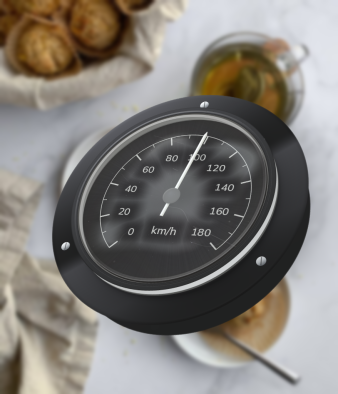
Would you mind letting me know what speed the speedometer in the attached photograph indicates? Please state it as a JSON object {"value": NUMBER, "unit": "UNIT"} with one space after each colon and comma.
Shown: {"value": 100, "unit": "km/h"}
